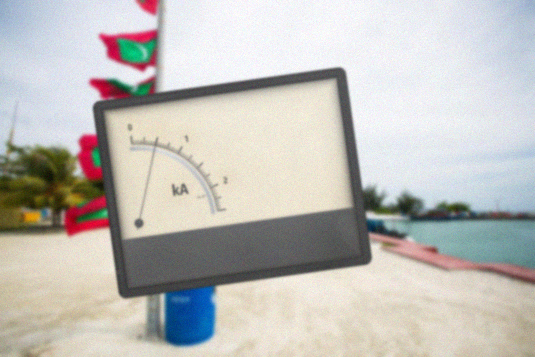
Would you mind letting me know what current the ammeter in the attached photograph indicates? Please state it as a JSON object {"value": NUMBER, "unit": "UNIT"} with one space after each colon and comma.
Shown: {"value": 0.5, "unit": "kA"}
